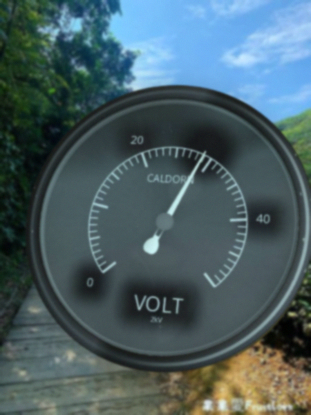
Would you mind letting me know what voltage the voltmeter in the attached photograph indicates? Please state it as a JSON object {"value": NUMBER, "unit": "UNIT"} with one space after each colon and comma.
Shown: {"value": 29, "unit": "V"}
